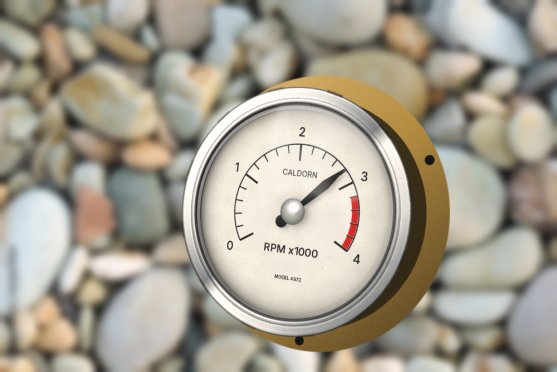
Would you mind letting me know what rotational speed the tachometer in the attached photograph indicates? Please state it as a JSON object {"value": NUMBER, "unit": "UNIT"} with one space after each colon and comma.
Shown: {"value": 2800, "unit": "rpm"}
